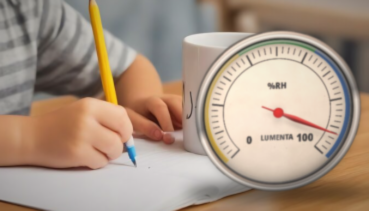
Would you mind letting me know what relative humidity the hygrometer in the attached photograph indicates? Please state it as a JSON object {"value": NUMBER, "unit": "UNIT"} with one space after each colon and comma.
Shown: {"value": 92, "unit": "%"}
